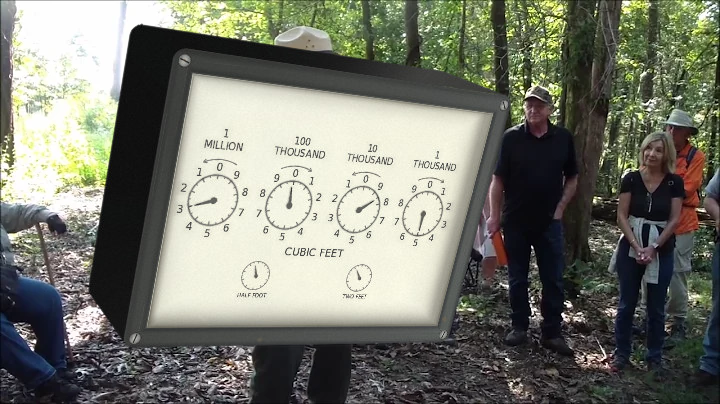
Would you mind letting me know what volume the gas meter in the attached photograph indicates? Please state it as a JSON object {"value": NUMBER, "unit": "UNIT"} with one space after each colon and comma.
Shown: {"value": 298500, "unit": "ft³"}
